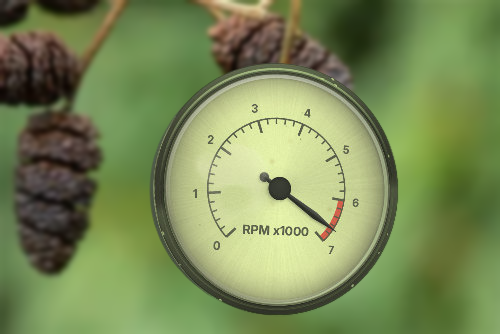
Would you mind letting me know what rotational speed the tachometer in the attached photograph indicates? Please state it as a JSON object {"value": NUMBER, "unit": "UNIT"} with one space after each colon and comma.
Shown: {"value": 6700, "unit": "rpm"}
